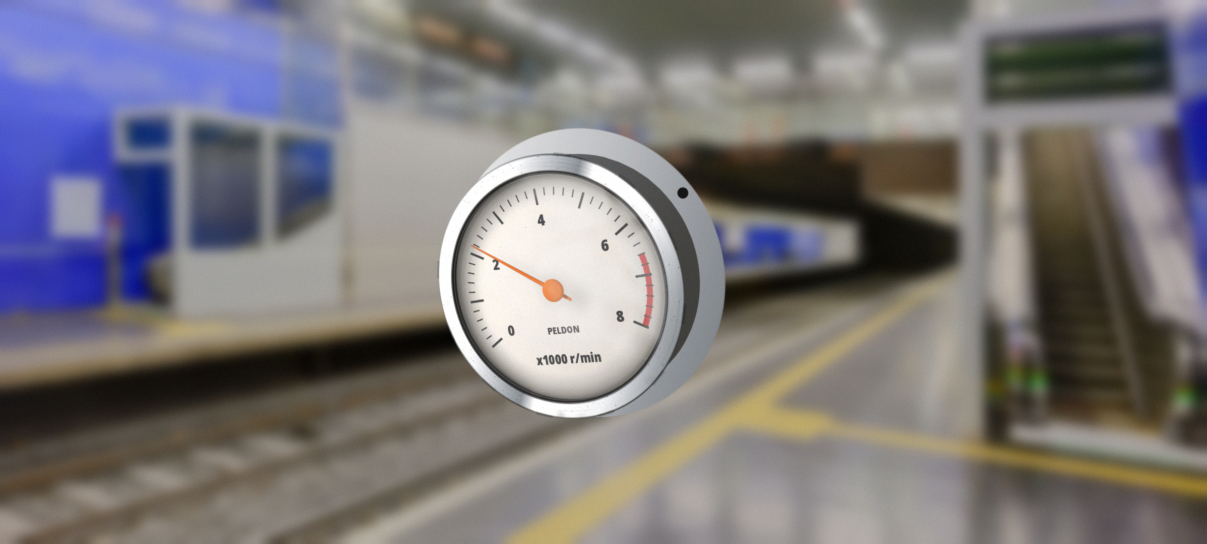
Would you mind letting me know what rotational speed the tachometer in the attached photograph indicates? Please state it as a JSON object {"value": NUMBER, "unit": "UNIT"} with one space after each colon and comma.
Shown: {"value": 2200, "unit": "rpm"}
